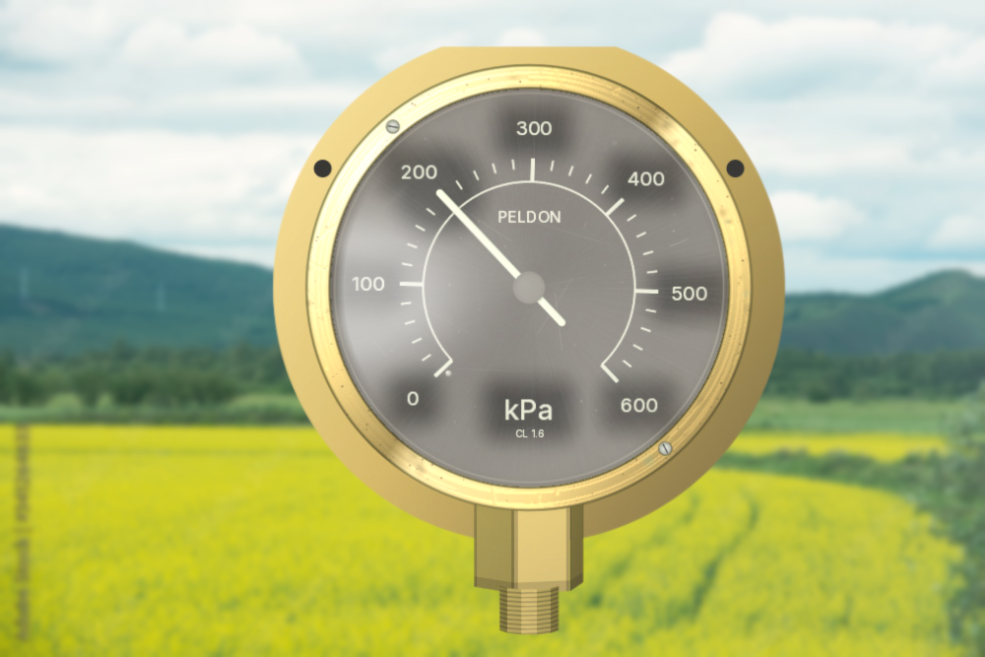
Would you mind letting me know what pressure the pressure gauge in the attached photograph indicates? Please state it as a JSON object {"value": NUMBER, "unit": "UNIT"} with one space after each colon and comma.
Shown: {"value": 200, "unit": "kPa"}
